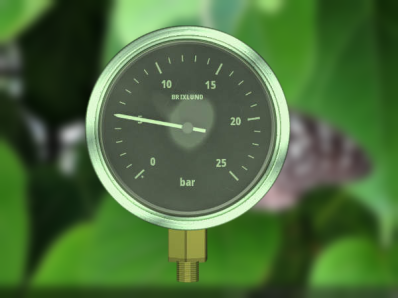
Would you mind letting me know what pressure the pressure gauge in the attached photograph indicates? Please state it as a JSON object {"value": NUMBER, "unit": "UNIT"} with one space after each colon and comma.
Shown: {"value": 5, "unit": "bar"}
